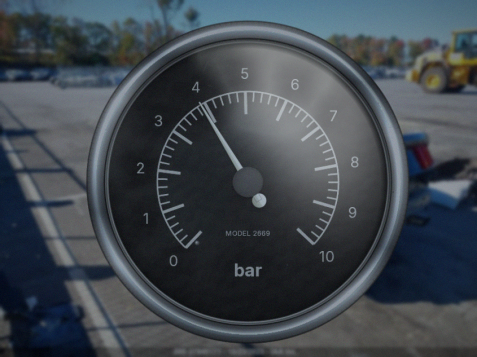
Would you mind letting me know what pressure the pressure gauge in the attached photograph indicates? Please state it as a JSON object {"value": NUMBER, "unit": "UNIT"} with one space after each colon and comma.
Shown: {"value": 3.9, "unit": "bar"}
